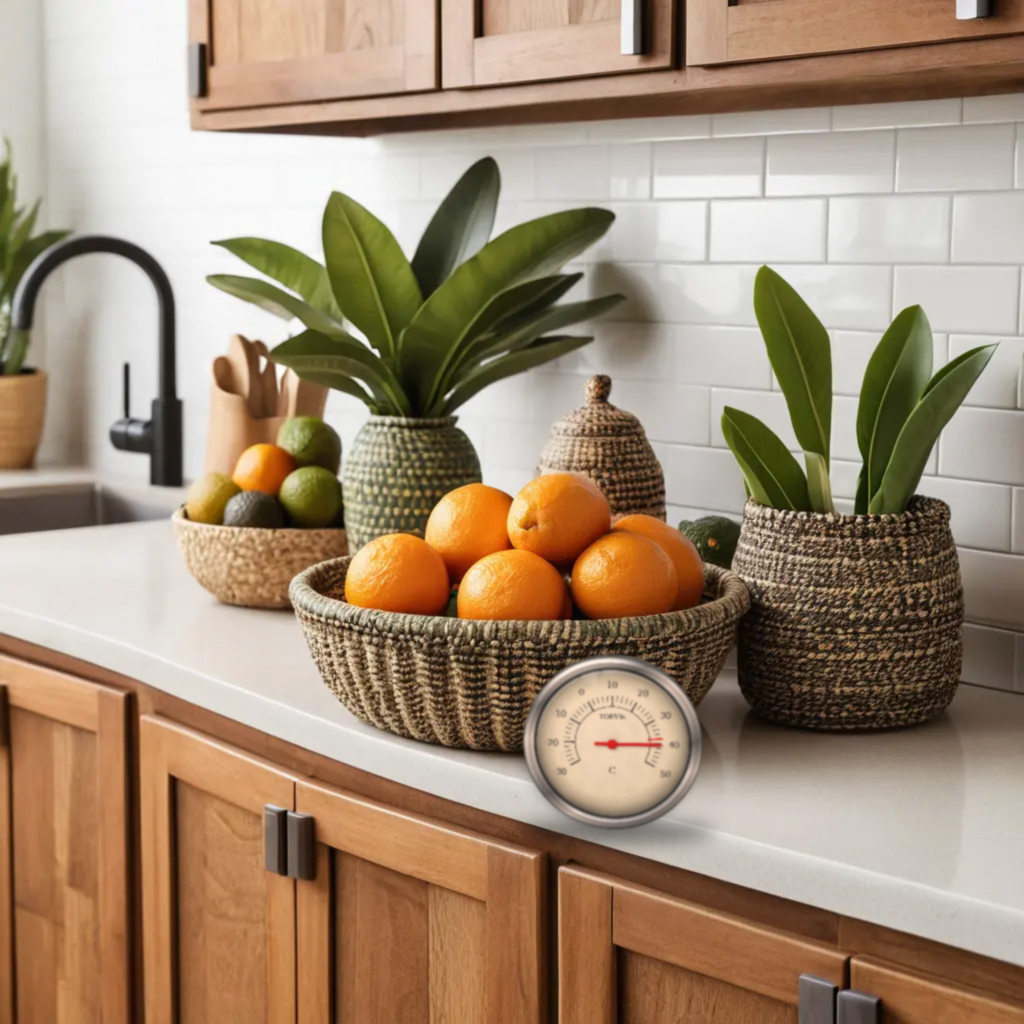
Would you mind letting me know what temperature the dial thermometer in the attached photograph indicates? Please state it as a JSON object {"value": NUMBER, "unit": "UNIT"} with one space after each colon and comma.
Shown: {"value": 40, "unit": "°C"}
